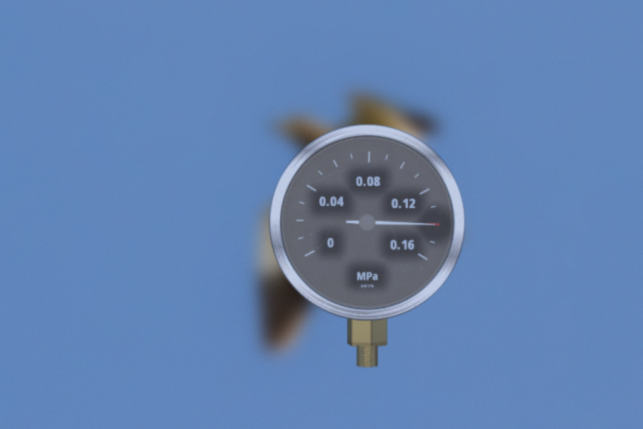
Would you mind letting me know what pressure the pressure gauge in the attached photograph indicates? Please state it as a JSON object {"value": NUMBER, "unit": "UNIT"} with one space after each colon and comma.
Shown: {"value": 0.14, "unit": "MPa"}
